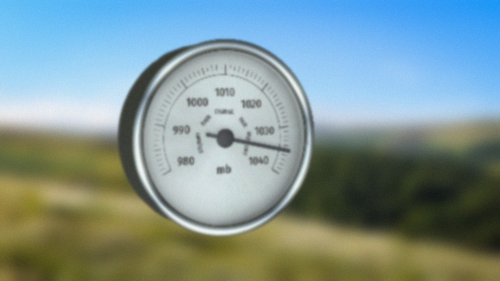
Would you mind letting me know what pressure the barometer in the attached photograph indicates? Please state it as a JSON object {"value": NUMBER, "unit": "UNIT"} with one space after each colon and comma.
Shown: {"value": 1035, "unit": "mbar"}
